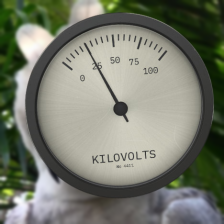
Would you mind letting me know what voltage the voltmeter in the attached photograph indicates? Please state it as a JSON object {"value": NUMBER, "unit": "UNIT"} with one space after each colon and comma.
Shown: {"value": 25, "unit": "kV"}
